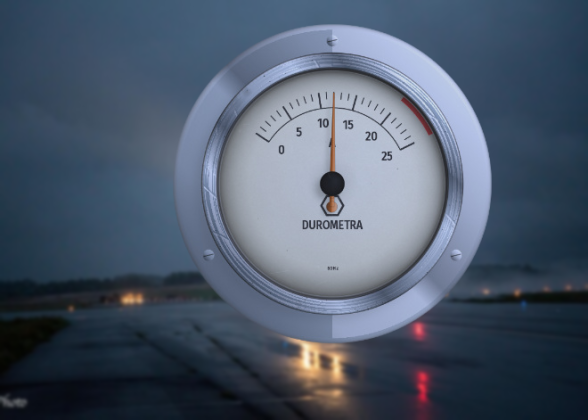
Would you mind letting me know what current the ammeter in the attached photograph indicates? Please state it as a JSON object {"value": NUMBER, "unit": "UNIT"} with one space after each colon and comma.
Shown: {"value": 12, "unit": "A"}
